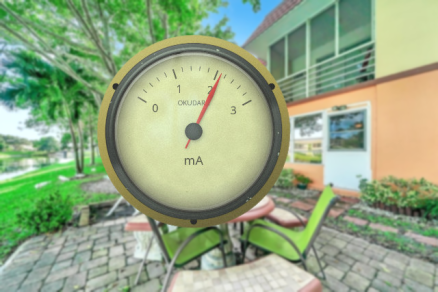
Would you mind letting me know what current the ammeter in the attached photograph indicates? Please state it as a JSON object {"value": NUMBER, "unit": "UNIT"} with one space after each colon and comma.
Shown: {"value": 2.1, "unit": "mA"}
